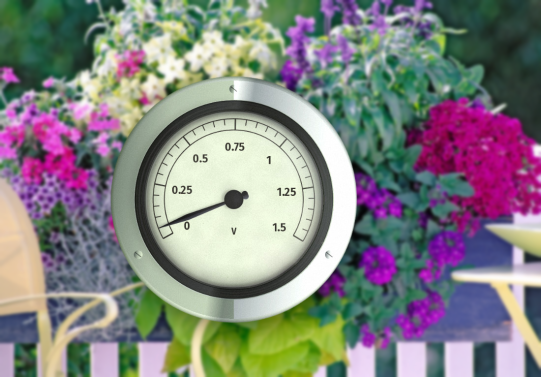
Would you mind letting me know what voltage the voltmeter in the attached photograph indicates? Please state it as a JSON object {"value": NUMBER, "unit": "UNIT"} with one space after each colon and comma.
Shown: {"value": 0.05, "unit": "V"}
